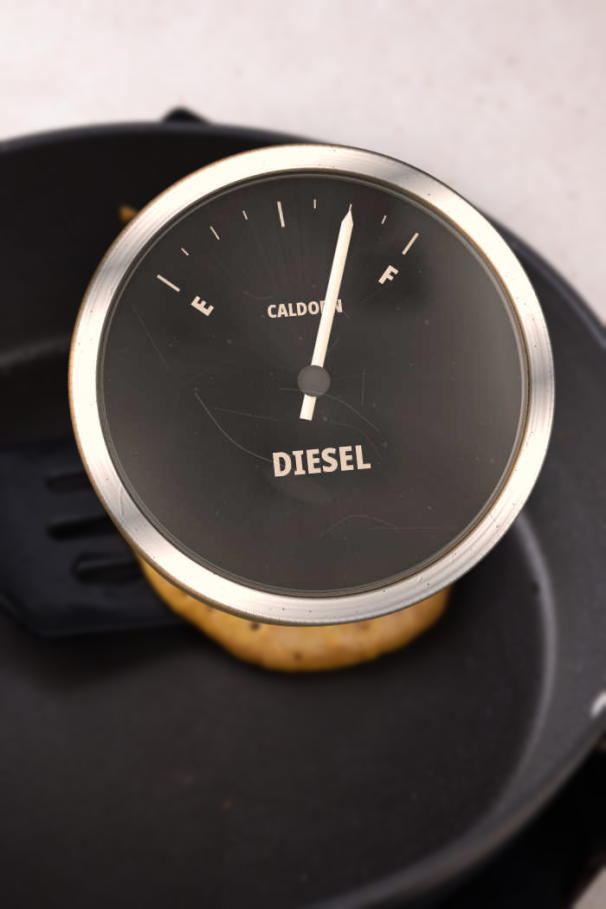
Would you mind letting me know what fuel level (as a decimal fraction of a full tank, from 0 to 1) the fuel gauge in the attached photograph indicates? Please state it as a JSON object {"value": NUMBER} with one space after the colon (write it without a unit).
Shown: {"value": 0.75}
